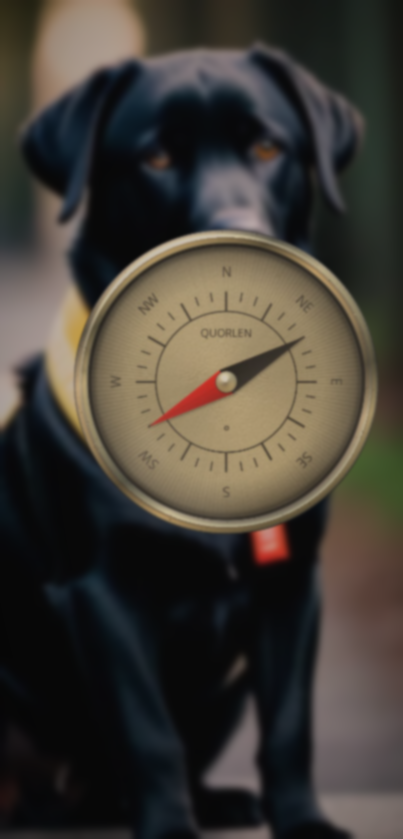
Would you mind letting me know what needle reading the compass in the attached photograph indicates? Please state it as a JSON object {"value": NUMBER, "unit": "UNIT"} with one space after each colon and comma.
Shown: {"value": 240, "unit": "°"}
